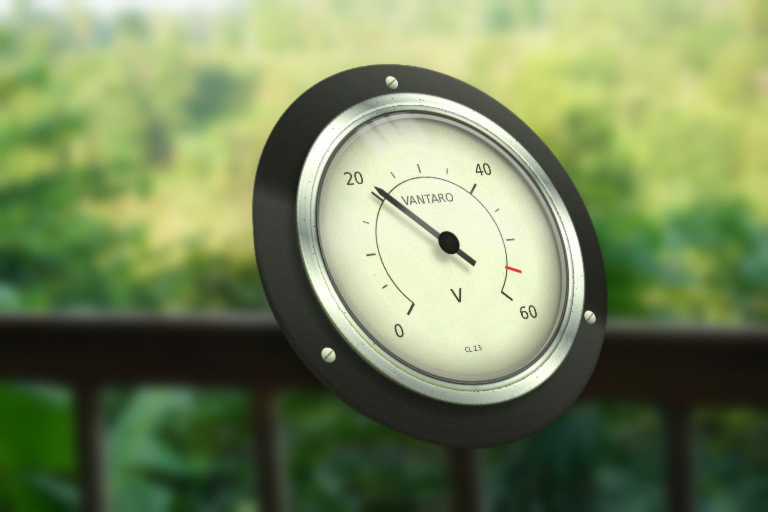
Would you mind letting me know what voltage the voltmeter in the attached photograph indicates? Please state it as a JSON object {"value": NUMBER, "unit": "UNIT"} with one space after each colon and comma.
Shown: {"value": 20, "unit": "V"}
